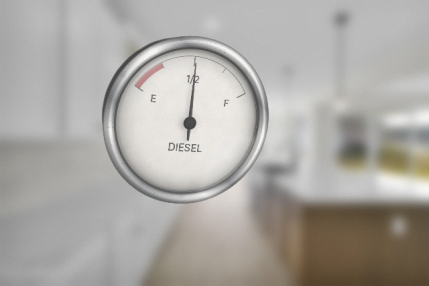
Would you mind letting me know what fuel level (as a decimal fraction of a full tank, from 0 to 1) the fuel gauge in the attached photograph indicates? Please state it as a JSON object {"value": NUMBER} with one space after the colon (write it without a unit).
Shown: {"value": 0.5}
